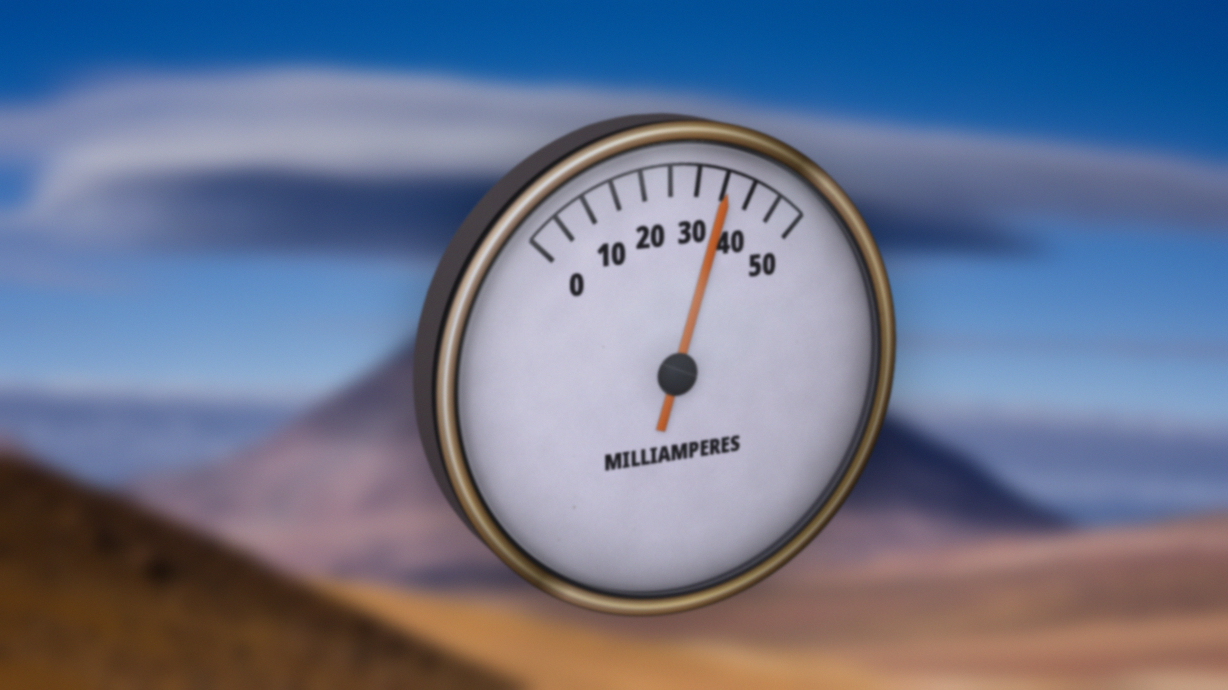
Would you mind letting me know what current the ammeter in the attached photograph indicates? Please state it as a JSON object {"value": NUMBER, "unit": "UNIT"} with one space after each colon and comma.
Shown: {"value": 35, "unit": "mA"}
